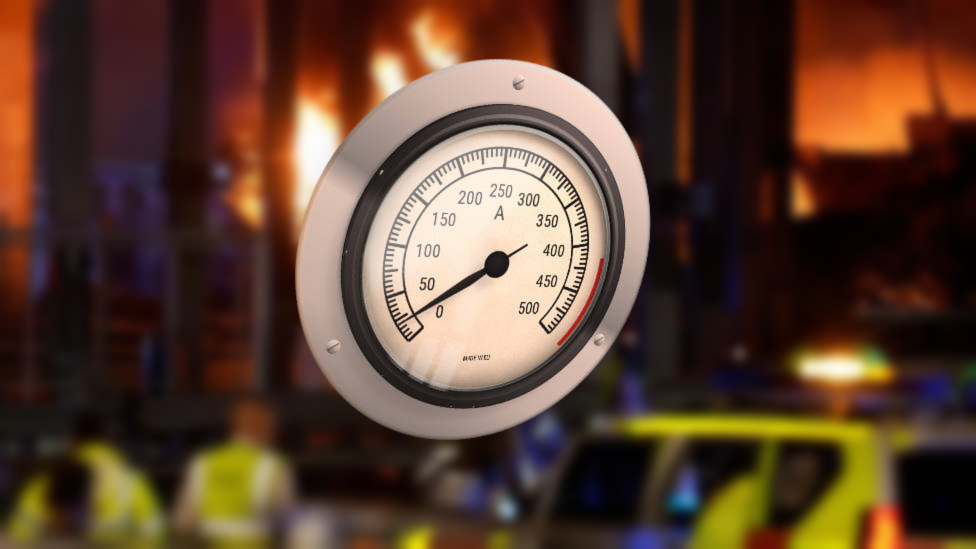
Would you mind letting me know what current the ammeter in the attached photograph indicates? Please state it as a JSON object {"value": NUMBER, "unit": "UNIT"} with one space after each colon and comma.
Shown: {"value": 25, "unit": "A"}
